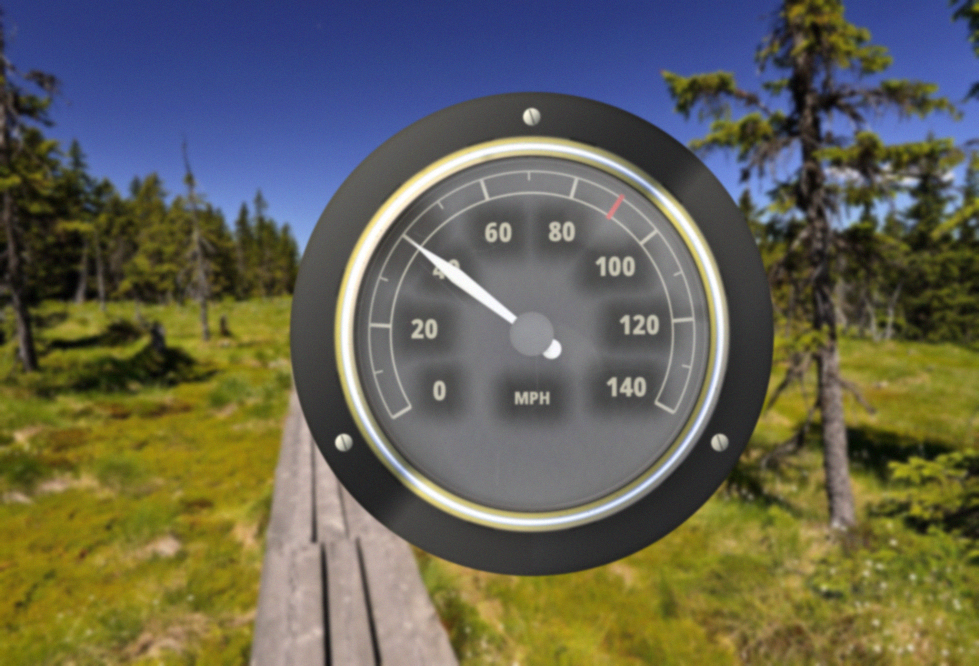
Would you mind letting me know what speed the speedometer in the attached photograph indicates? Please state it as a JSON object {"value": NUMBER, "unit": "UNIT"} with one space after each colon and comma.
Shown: {"value": 40, "unit": "mph"}
